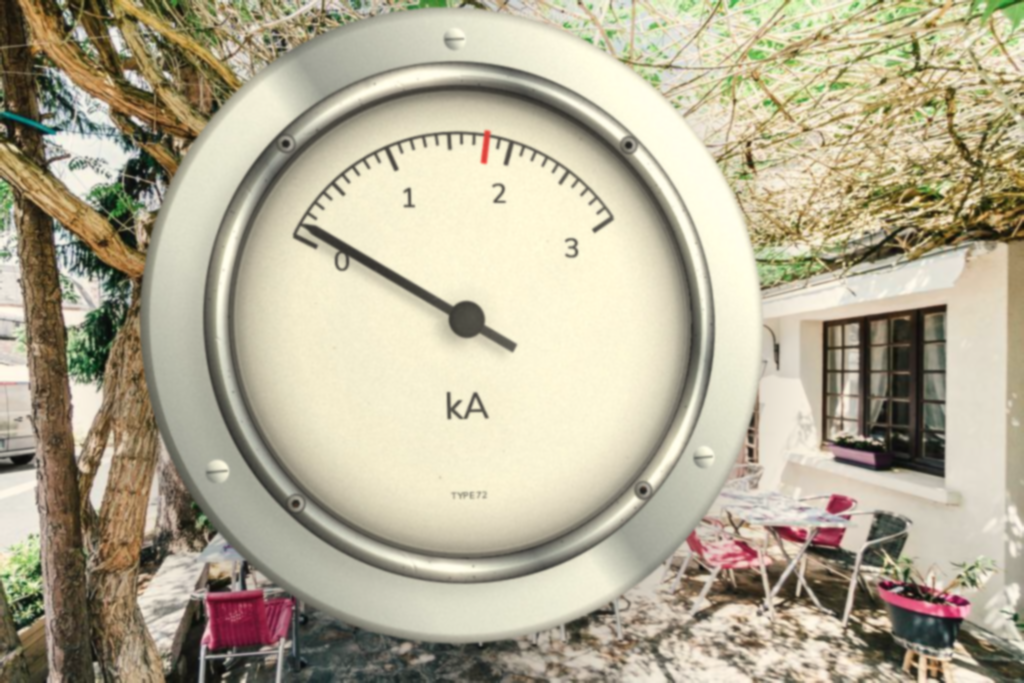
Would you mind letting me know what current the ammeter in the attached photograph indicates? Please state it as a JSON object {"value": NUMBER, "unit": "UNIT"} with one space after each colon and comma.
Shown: {"value": 0.1, "unit": "kA"}
